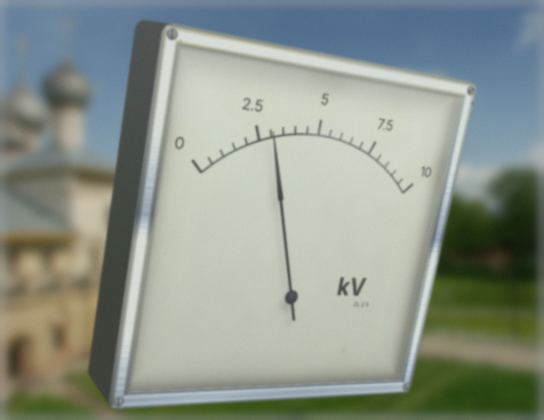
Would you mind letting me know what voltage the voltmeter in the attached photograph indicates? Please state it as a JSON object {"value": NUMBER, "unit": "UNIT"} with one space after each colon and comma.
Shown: {"value": 3, "unit": "kV"}
